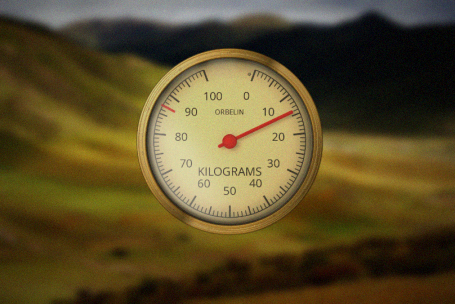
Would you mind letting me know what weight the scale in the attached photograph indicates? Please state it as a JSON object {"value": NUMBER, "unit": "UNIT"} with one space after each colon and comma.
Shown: {"value": 14, "unit": "kg"}
